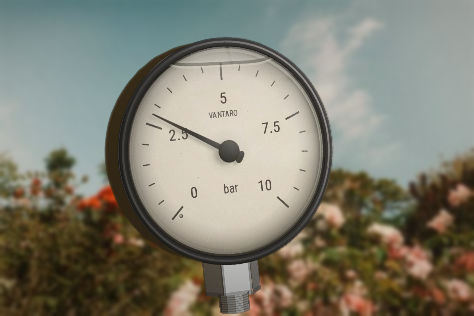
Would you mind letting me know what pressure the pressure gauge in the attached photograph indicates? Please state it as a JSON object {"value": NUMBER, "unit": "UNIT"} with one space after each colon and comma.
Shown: {"value": 2.75, "unit": "bar"}
